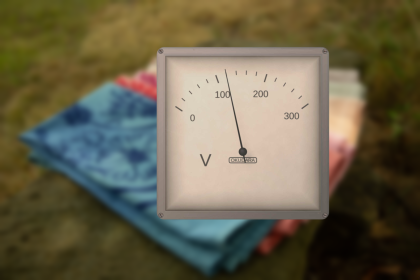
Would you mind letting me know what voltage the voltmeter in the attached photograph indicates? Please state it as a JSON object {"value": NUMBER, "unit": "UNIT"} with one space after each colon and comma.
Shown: {"value": 120, "unit": "V"}
